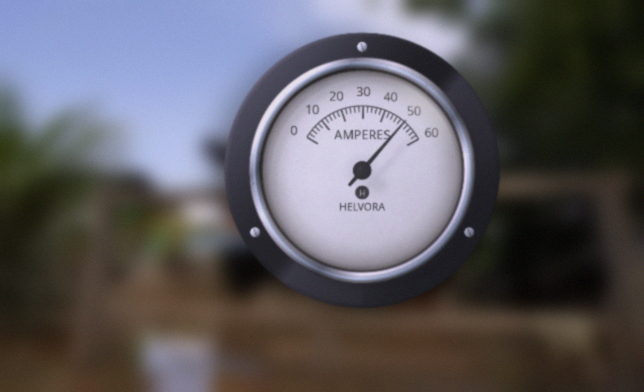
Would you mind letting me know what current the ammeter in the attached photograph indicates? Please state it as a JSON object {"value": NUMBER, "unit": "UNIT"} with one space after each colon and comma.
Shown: {"value": 50, "unit": "A"}
